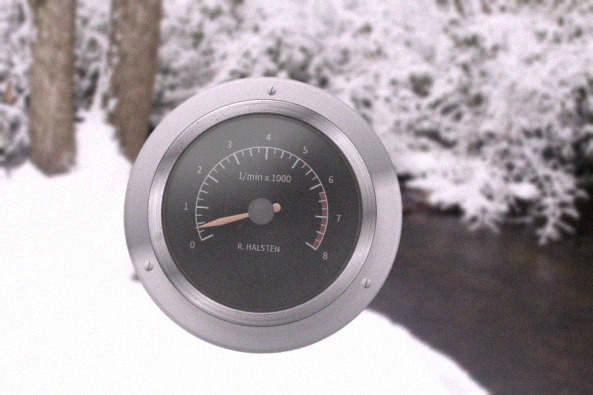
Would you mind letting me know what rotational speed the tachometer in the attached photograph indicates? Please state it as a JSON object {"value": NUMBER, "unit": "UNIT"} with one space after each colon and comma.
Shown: {"value": 375, "unit": "rpm"}
